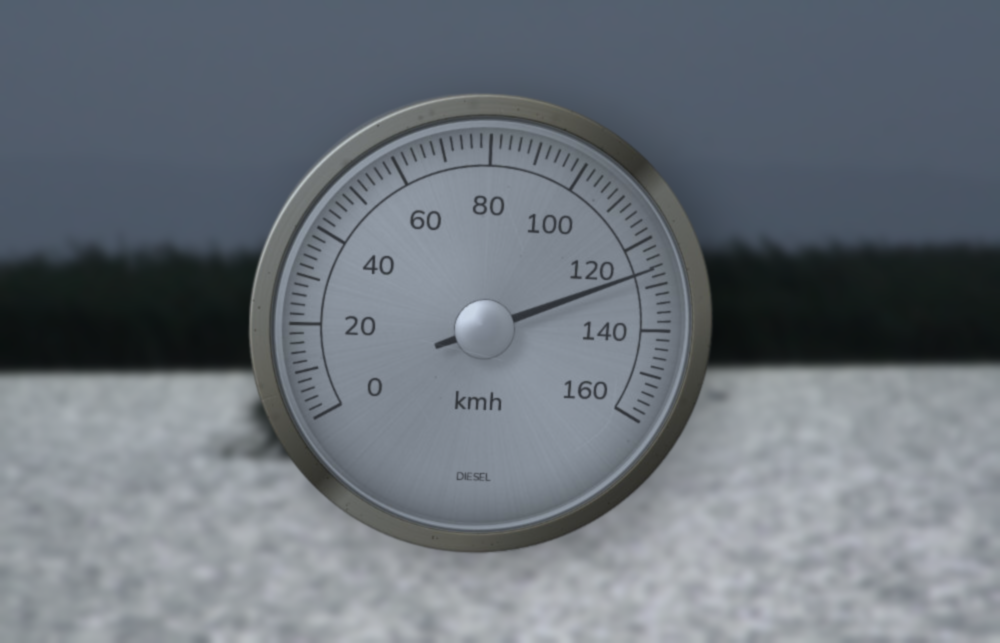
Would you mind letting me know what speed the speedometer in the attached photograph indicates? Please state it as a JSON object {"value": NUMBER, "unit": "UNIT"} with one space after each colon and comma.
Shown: {"value": 126, "unit": "km/h"}
